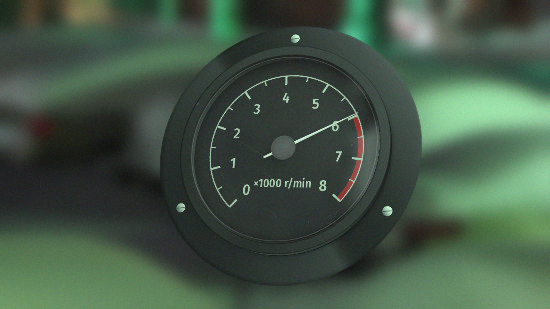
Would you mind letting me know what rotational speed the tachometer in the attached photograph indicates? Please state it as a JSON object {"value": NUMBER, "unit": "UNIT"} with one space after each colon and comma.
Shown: {"value": 6000, "unit": "rpm"}
